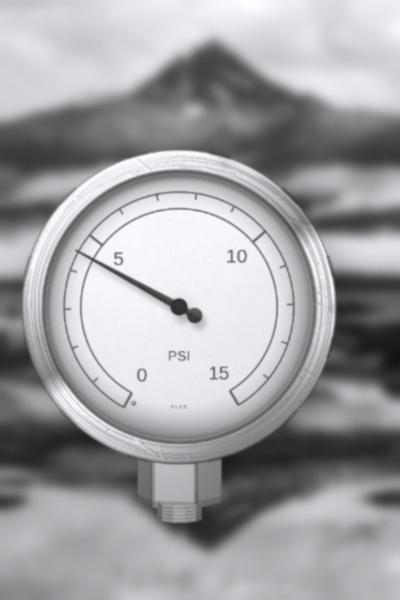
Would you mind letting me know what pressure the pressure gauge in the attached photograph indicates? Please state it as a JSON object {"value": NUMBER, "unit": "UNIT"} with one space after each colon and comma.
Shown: {"value": 4.5, "unit": "psi"}
